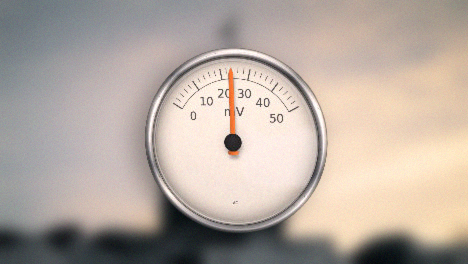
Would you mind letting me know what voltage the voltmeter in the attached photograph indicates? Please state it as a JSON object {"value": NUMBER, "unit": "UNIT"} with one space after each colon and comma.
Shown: {"value": 24, "unit": "mV"}
